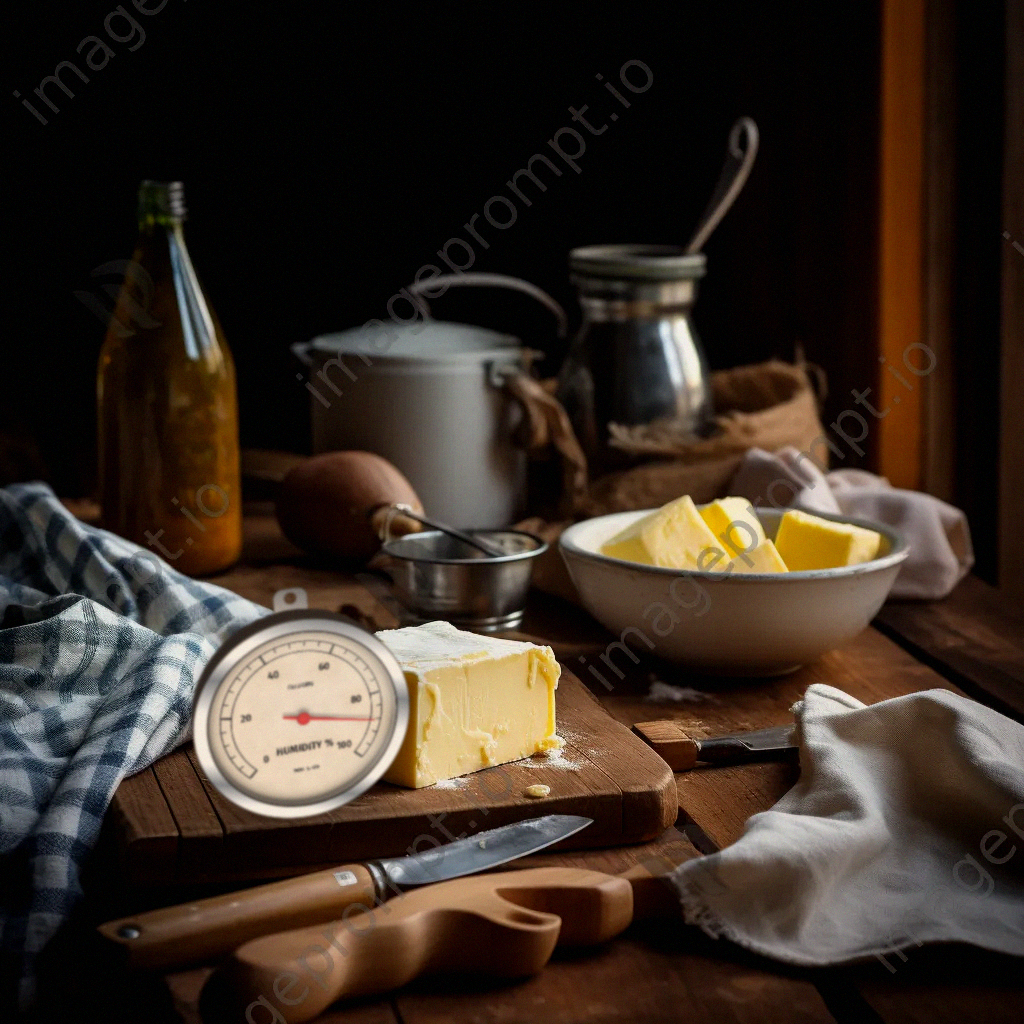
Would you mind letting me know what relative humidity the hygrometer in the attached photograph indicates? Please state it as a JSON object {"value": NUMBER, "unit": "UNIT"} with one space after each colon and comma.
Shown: {"value": 88, "unit": "%"}
